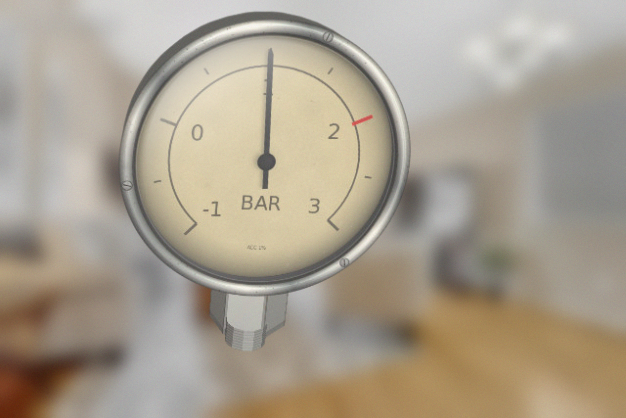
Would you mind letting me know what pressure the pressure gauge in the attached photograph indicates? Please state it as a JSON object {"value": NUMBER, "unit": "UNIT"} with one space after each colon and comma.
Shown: {"value": 1, "unit": "bar"}
